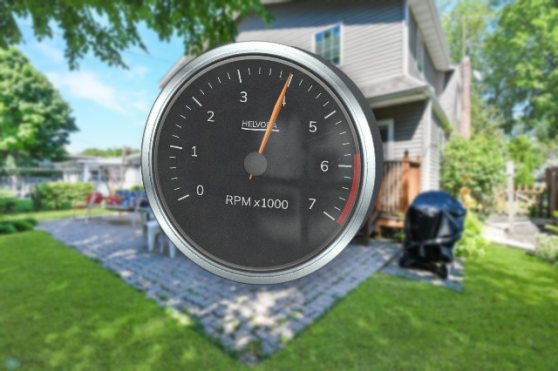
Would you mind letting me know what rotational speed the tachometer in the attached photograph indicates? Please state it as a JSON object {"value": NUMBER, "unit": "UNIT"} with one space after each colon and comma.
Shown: {"value": 4000, "unit": "rpm"}
